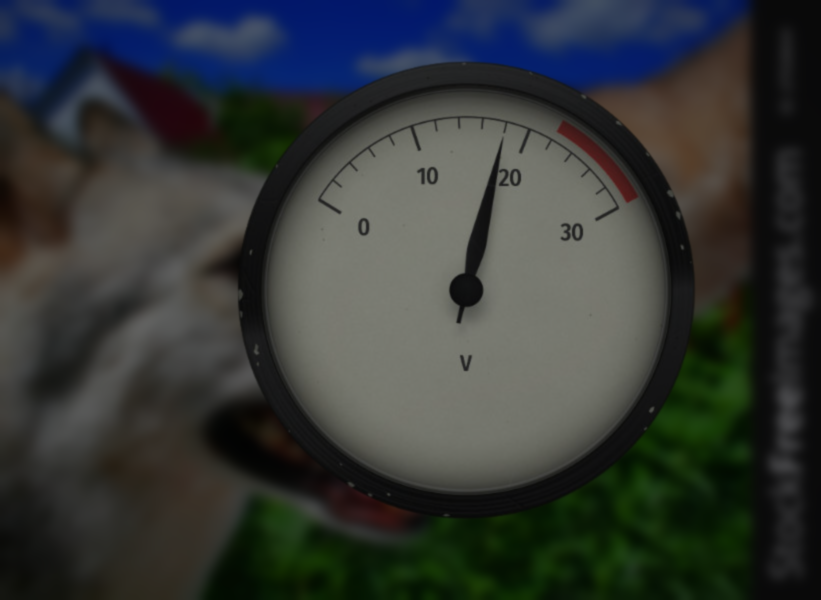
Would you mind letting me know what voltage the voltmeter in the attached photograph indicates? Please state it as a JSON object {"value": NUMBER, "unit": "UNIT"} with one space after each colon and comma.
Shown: {"value": 18, "unit": "V"}
